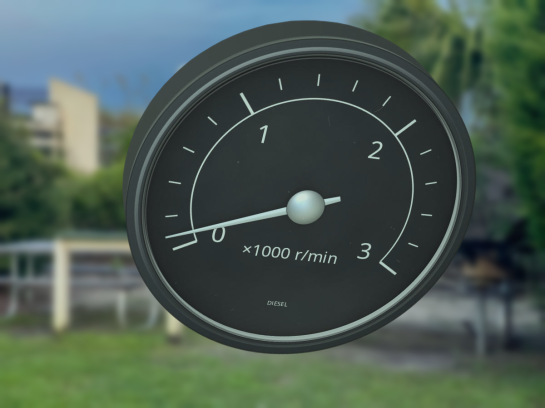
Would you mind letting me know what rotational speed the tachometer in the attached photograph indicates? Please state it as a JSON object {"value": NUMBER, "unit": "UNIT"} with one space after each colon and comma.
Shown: {"value": 100, "unit": "rpm"}
